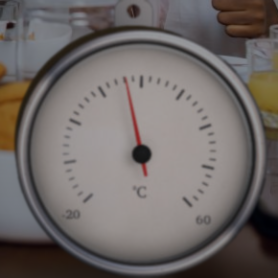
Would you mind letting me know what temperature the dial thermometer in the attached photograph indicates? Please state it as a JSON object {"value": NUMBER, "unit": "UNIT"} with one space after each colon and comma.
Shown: {"value": 16, "unit": "°C"}
